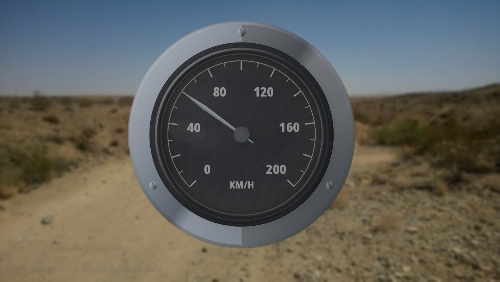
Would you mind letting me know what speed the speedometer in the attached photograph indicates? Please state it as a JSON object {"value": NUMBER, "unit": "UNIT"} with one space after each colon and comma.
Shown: {"value": 60, "unit": "km/h"}
